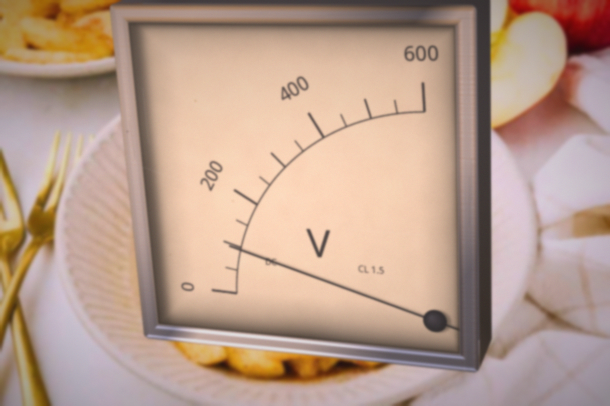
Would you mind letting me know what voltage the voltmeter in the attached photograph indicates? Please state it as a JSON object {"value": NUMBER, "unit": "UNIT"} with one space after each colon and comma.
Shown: {"value": 100, "unit": "V"}
